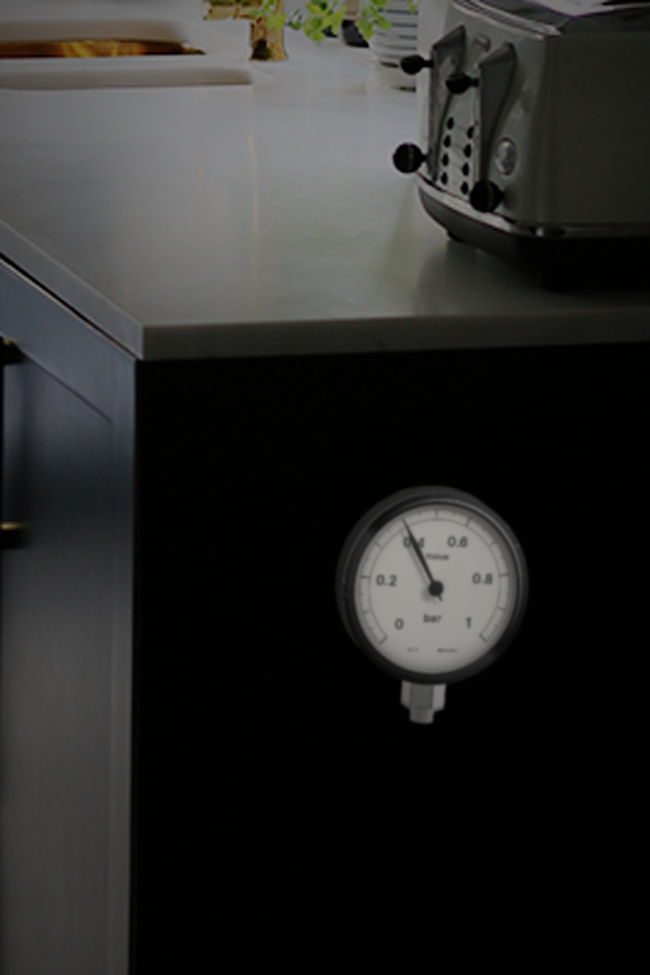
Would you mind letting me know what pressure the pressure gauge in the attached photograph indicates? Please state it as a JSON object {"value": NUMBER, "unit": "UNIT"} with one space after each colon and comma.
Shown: {"value": 0.4, "unit": "bar"}
